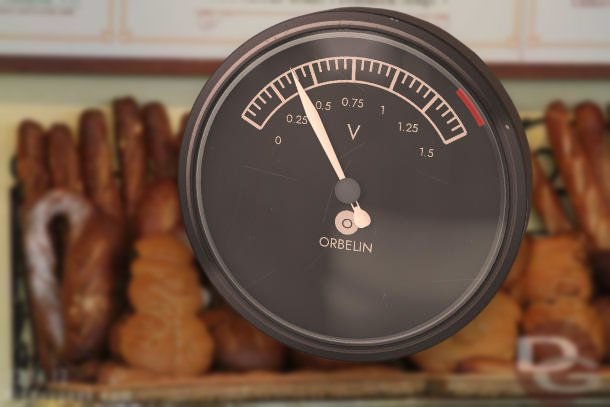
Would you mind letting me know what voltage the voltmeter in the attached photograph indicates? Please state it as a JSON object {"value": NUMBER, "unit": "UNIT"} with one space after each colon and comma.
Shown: {"value": 0.4, "unit": "V"}
